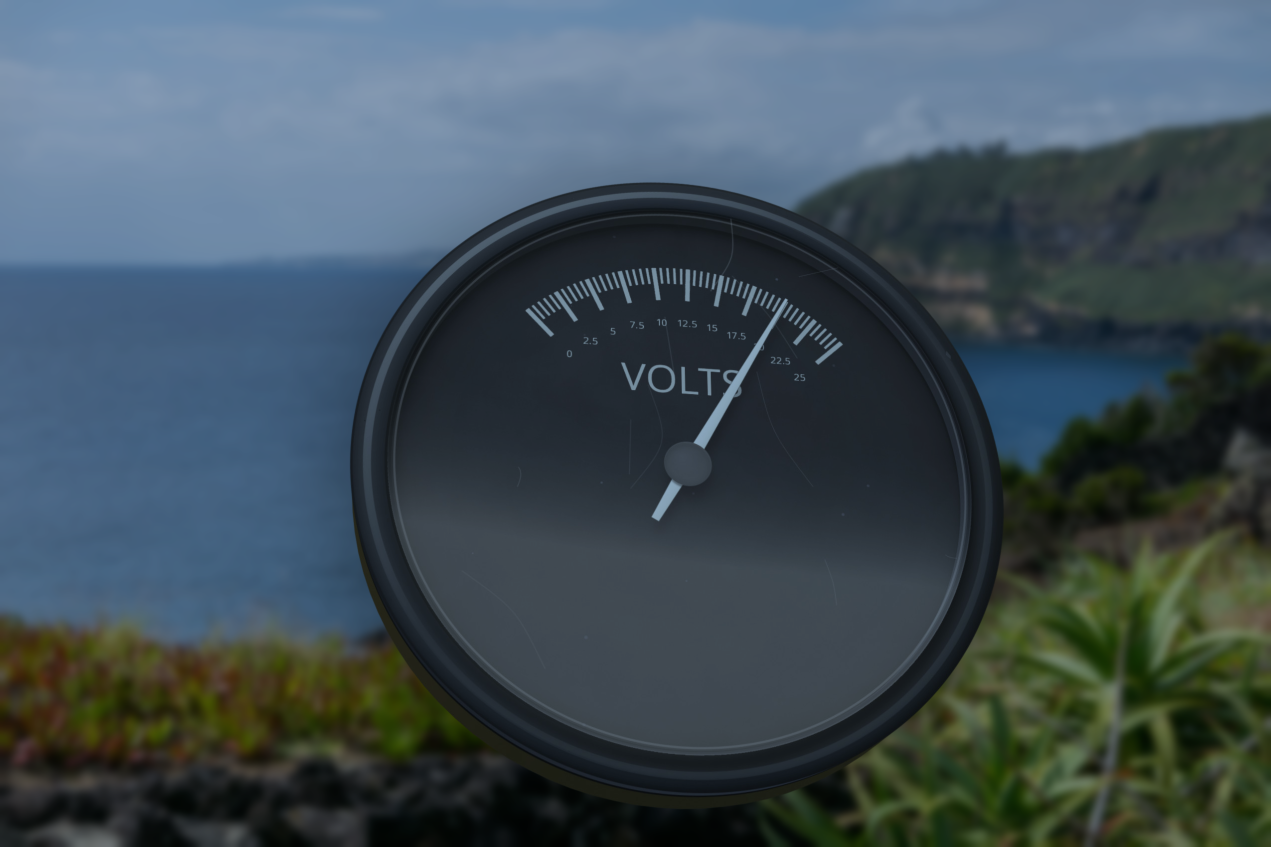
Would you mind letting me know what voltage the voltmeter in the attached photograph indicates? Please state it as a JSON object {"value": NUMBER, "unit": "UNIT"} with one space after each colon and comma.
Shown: {"value": 20, "unit": "V"}
